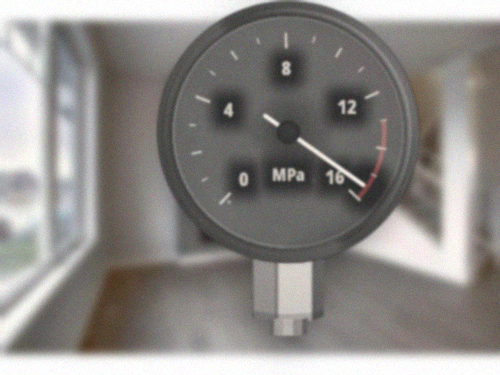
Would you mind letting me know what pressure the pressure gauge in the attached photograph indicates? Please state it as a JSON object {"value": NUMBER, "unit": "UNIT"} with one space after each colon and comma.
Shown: {"value": 15.5, "unit": "MPa"}
